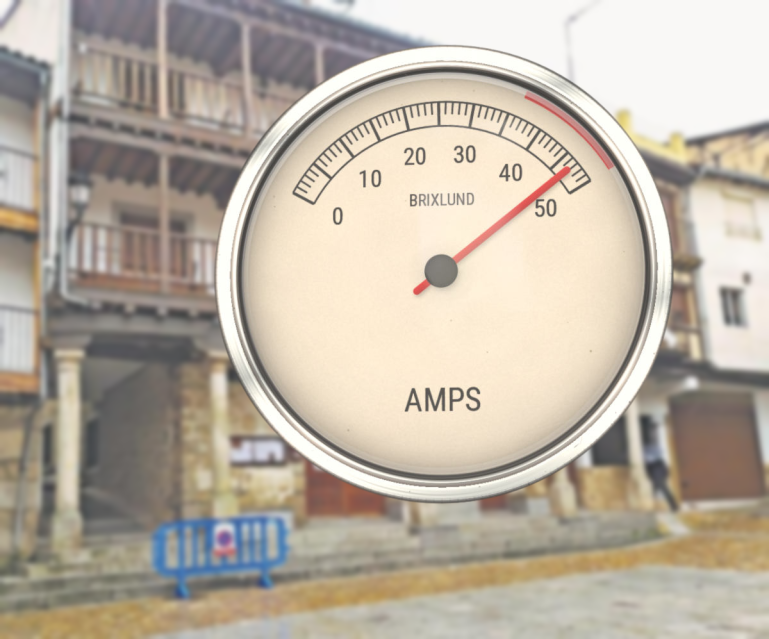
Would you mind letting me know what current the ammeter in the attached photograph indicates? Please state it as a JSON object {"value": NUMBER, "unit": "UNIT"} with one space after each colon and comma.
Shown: {"value": 47, "unit": "A"}
